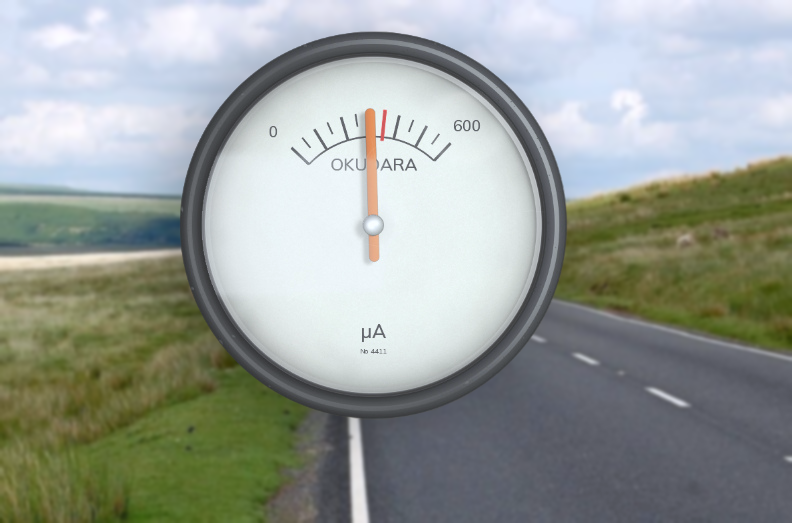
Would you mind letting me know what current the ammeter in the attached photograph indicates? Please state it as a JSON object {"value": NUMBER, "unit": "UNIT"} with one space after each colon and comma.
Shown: {"value": 300, "unit": "µA"}
